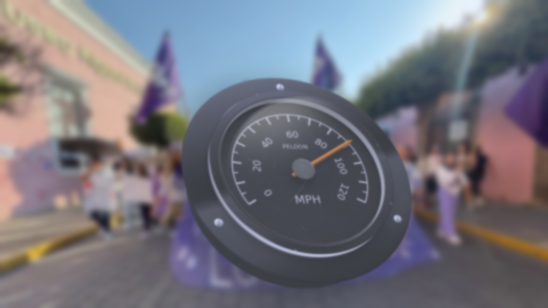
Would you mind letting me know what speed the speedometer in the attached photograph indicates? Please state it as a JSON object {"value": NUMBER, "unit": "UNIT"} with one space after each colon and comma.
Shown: {"value": 90, "unit": "mph"}
